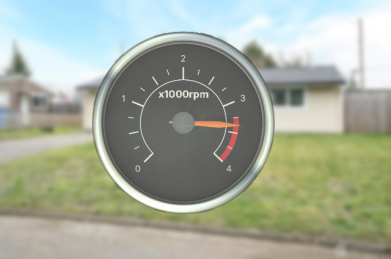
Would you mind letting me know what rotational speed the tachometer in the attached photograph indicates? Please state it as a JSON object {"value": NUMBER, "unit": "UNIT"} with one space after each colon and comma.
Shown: {"value": 3375, "unit": "rpm"}
